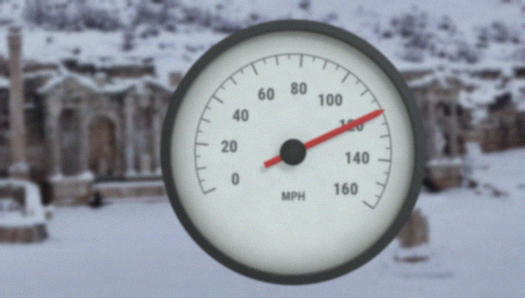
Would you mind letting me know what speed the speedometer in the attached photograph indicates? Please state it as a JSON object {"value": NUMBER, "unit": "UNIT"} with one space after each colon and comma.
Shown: {"value": 120, "unit": "mph"}
